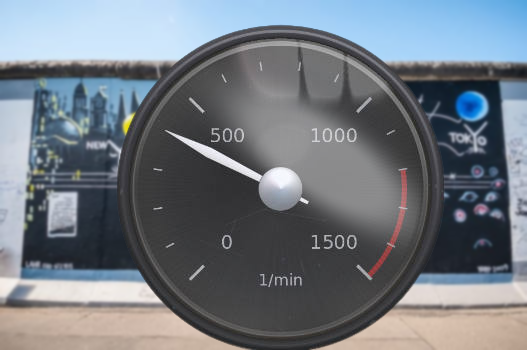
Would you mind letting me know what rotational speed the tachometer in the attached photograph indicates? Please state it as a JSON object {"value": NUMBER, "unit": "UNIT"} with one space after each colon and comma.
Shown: {"value": 400, "unit": "rpm"}
